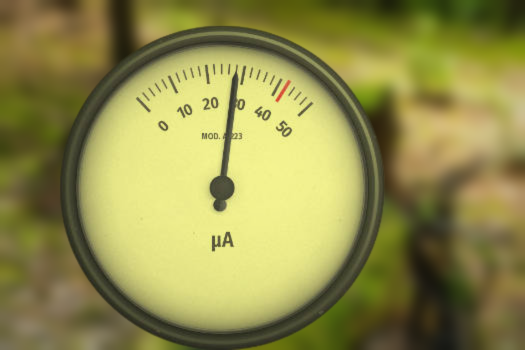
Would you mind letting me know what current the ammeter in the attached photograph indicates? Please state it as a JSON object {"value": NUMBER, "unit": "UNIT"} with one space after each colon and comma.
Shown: {"value": 28, "unit": "µA"}
